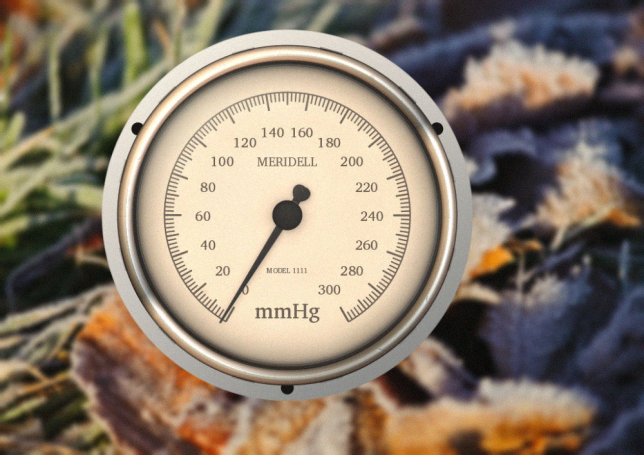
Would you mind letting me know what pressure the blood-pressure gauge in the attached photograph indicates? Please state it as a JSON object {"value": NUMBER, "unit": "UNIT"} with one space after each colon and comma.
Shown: {"value": 2, "unit": "mmHg"}
